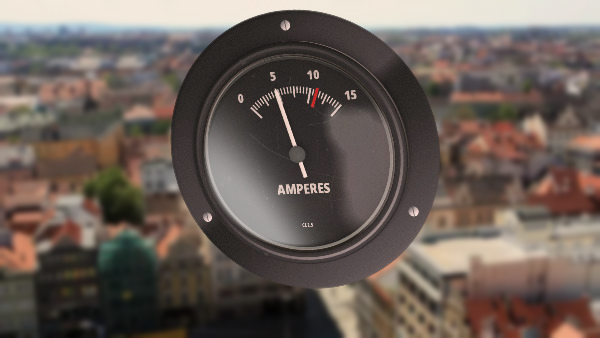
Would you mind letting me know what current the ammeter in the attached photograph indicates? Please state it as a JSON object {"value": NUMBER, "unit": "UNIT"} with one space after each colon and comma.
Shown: {"value": 5, "unit": "A"}
